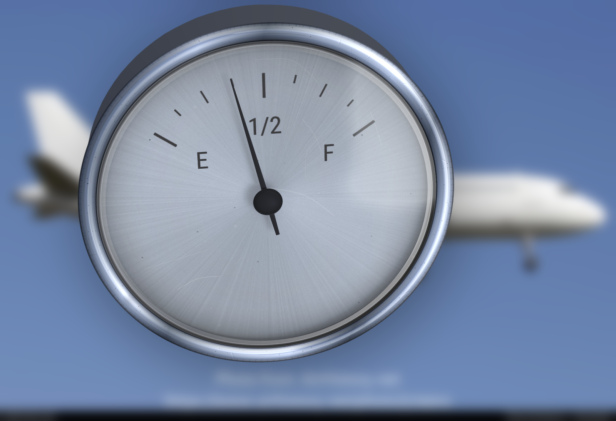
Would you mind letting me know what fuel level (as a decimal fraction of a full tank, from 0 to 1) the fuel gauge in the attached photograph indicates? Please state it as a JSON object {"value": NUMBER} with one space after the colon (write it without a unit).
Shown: {"value": 0.375}
